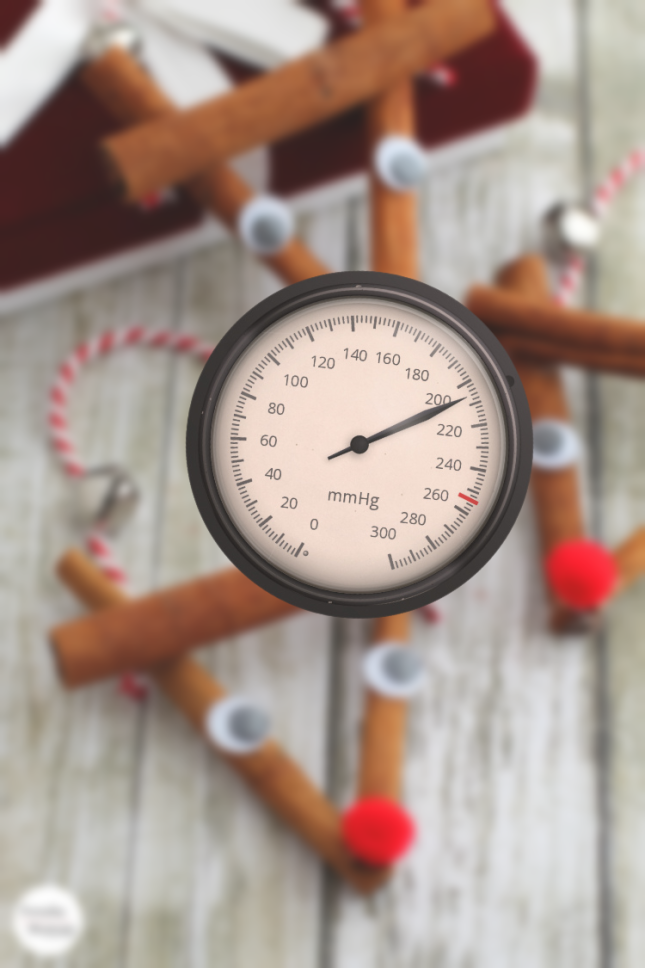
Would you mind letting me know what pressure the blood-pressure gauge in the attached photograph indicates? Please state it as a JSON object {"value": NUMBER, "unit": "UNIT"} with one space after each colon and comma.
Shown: {"value": 206, "unit": "mmHg"}
